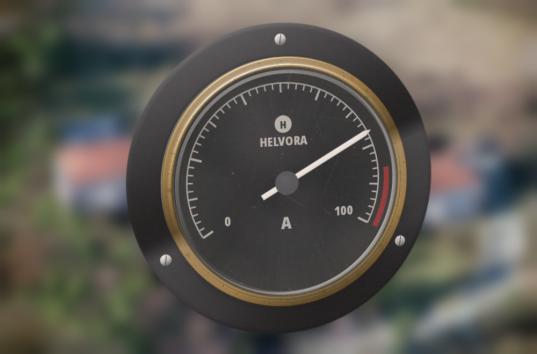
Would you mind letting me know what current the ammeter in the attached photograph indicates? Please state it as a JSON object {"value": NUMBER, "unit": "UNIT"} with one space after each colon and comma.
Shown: {"value": 76, "unit": "A"}
